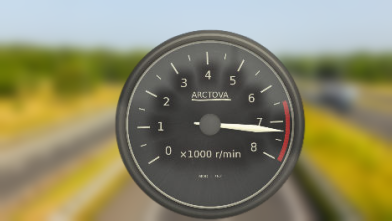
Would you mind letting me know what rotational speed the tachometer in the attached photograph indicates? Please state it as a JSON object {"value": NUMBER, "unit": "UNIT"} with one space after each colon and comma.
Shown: {"value": 7250, "unit": "rpm"}
